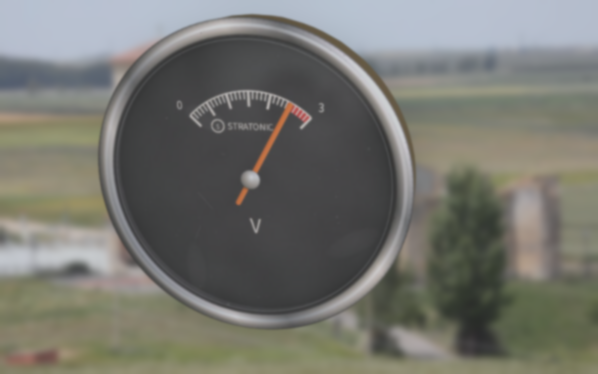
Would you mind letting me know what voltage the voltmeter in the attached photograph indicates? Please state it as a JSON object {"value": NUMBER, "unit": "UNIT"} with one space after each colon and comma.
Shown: {"value": 2.5, "unit": "V"}
